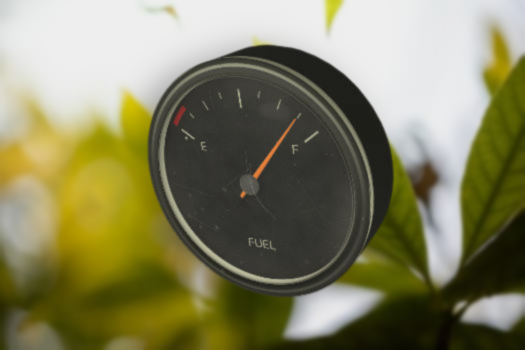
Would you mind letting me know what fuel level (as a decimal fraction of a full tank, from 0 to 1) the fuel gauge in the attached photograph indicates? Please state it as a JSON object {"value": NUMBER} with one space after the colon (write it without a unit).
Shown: {"value": 0.875}
